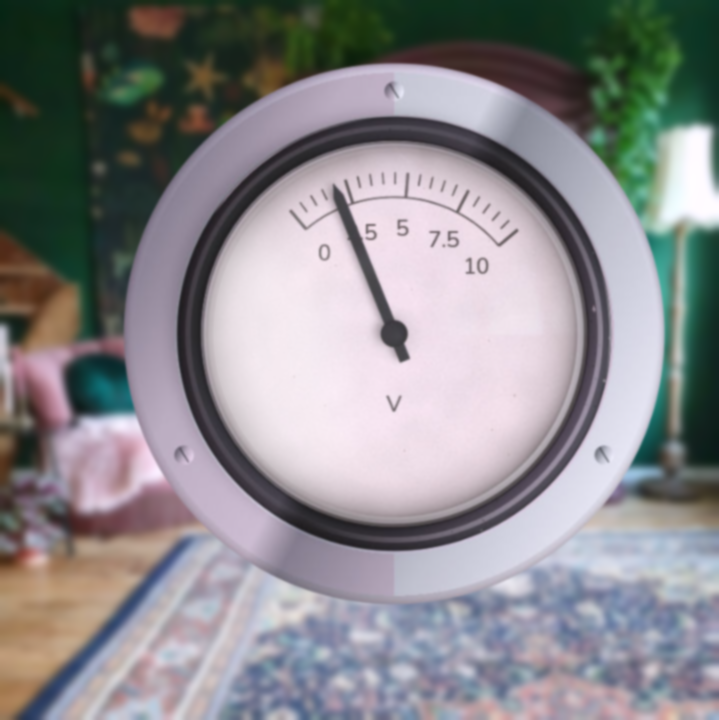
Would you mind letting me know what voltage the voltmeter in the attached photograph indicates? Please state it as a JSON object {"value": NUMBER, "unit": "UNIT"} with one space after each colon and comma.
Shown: {"value": 2, "unit": "V"}
